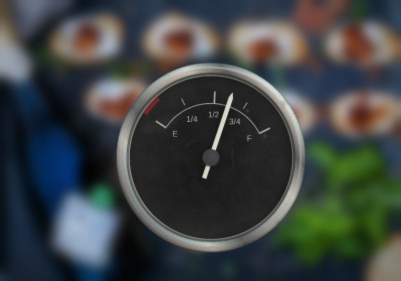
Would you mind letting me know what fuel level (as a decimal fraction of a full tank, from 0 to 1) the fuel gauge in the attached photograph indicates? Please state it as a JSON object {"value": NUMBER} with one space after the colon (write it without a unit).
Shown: {"value": 0.625}
